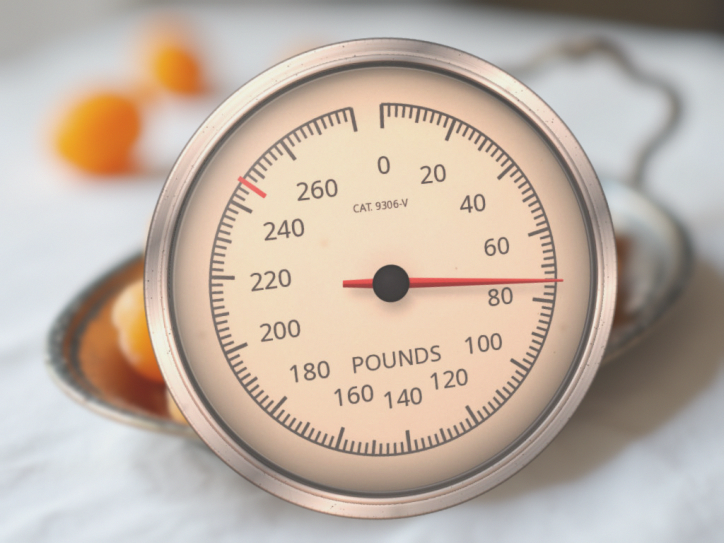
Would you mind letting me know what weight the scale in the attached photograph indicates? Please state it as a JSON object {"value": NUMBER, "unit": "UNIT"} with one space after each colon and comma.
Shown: {"value": 74, "unit": "lb"}
